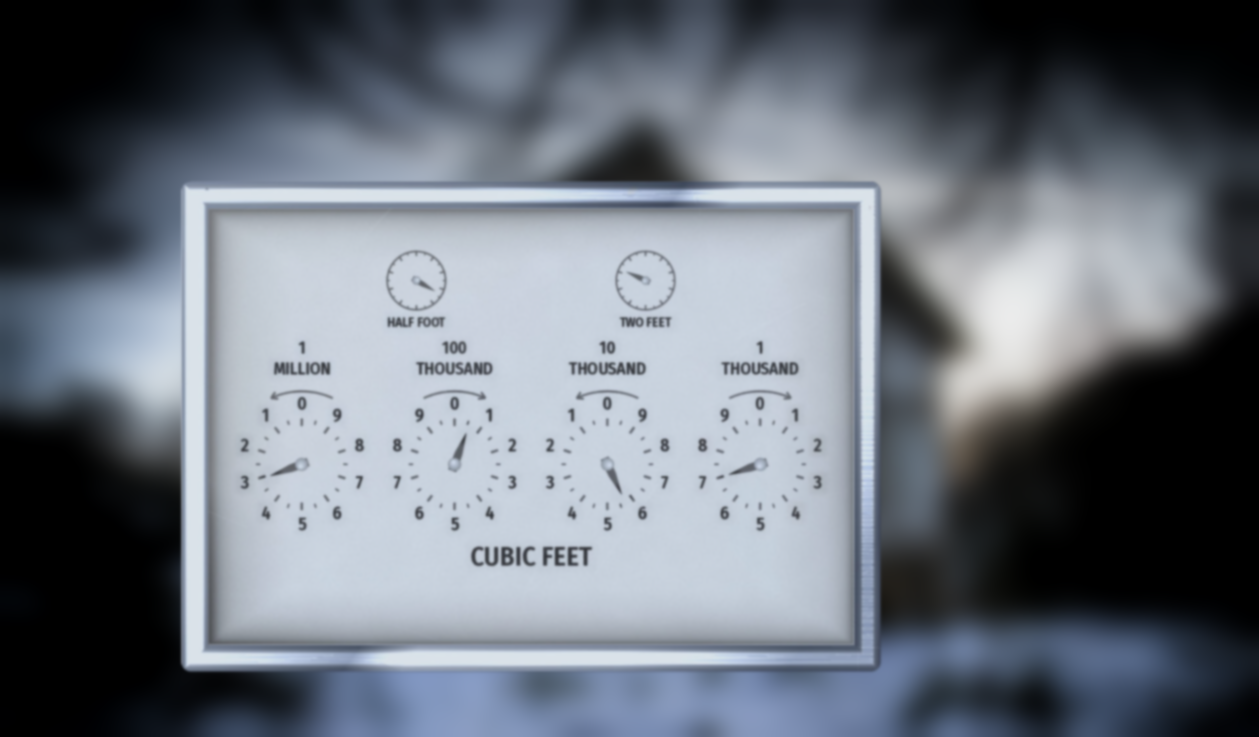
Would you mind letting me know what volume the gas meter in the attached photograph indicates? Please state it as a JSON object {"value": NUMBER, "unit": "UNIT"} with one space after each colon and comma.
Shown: {"value": 305700, "unit": "ft³"}
